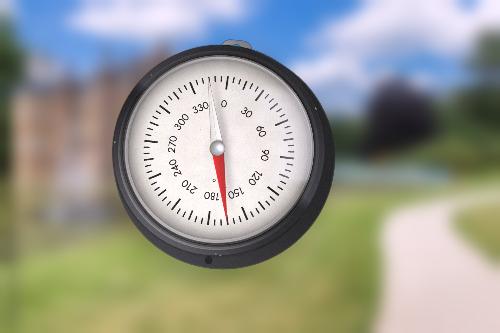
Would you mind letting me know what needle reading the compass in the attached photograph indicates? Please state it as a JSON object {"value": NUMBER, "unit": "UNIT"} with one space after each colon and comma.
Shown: {"value": 165, "unit": "°"}
